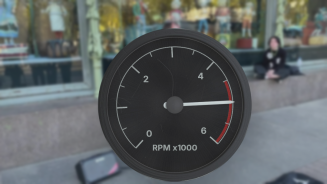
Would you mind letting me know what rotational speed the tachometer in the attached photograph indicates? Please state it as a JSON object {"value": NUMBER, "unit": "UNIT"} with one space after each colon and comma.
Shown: {"value": 5000, "unit": "rpm"}
